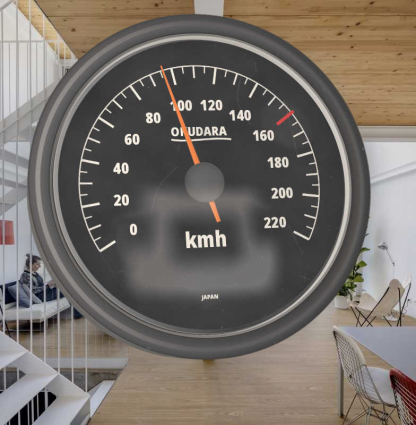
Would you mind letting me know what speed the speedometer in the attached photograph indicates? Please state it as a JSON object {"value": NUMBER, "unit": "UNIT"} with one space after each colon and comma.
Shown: {"value": 95, "unit": "km/h"}
